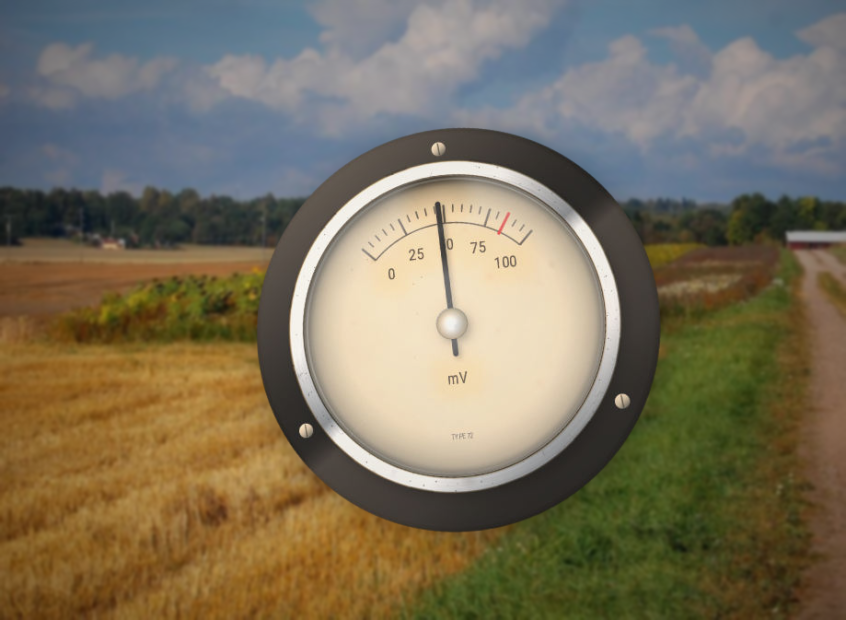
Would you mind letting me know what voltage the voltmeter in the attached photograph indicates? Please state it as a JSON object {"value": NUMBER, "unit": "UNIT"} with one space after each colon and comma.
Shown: {"value": 47.5, "unit": "mV"}
